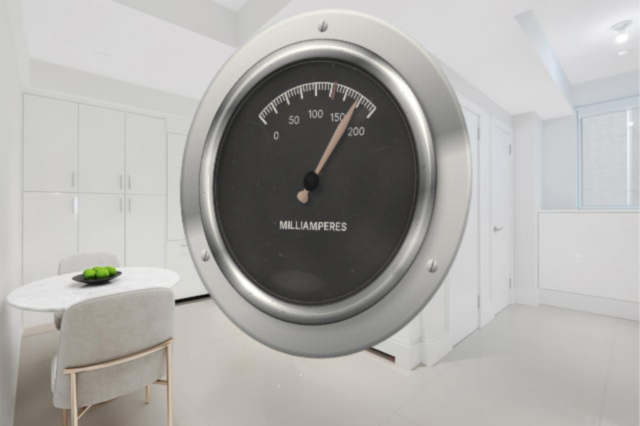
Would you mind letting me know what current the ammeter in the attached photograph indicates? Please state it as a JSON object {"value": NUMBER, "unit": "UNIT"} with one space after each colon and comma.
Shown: {"value": 175, "unit": "mA"}
